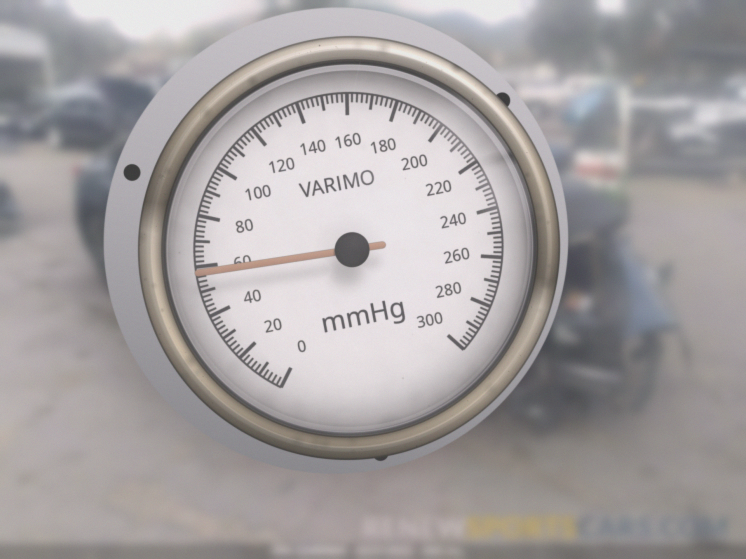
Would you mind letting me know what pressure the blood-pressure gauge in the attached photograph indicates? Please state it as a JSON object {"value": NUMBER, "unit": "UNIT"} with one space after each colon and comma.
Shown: {"value": 58, "unit": "mmHg"}
